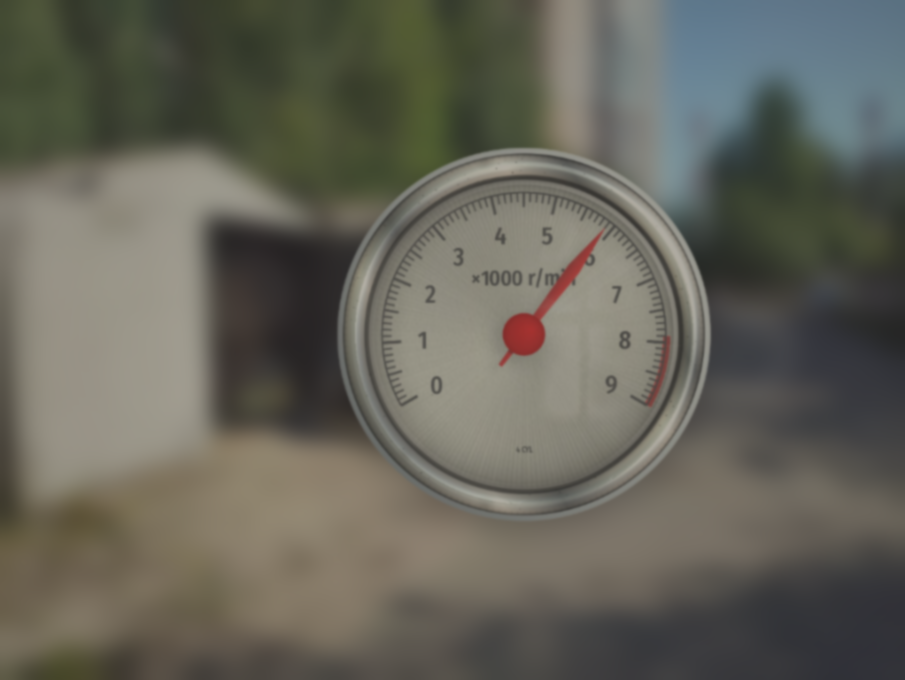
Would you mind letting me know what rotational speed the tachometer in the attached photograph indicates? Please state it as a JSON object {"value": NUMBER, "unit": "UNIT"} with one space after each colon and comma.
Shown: {"value": 5900, "unit": "rpm"}
